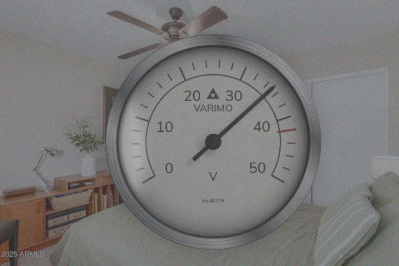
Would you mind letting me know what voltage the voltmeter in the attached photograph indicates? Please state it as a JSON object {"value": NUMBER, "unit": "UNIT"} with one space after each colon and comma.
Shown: {"value": 35, "unit": "V"}
